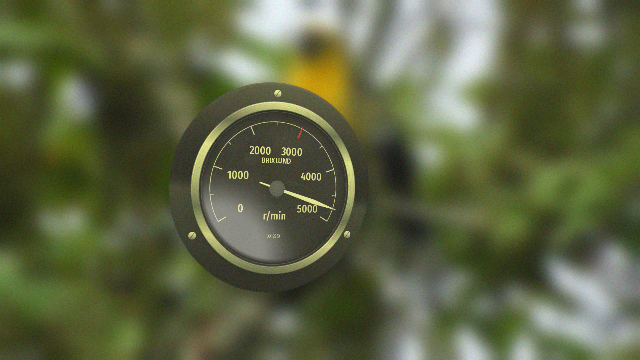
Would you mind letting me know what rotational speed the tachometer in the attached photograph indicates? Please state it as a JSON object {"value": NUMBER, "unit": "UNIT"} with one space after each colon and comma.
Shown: {"value": 4750, "unit": "rpm"}
